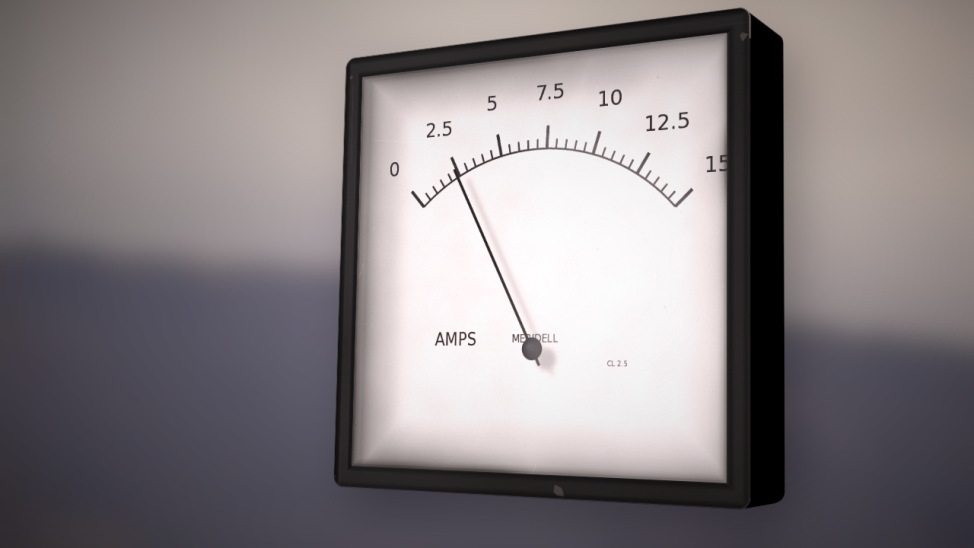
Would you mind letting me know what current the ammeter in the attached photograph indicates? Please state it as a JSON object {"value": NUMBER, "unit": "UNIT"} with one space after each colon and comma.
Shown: {"value": 2.5, "unit": "A"}
